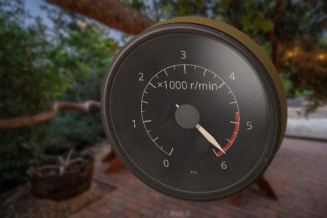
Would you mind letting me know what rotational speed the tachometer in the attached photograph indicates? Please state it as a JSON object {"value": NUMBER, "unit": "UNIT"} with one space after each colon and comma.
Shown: {"value": 5750, "unit": "rpm"}
